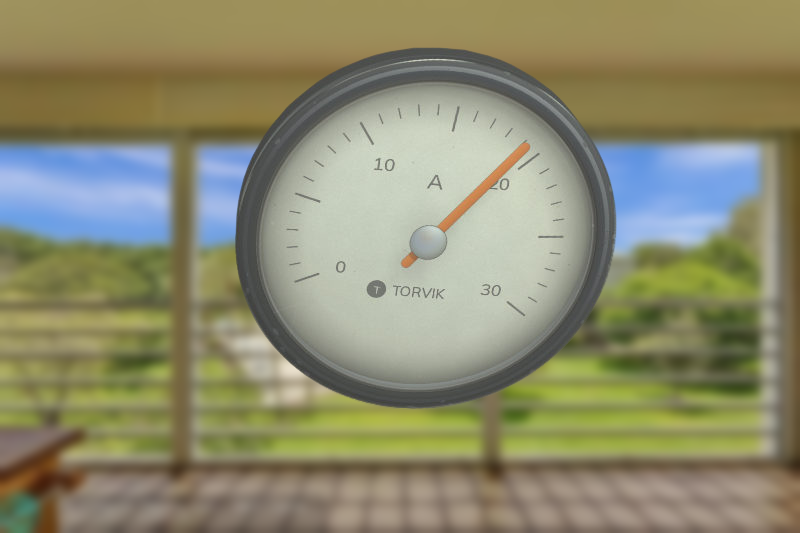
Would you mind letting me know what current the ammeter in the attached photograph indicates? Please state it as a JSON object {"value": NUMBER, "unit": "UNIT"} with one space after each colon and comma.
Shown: {"value": 19, "unit": "A"}
